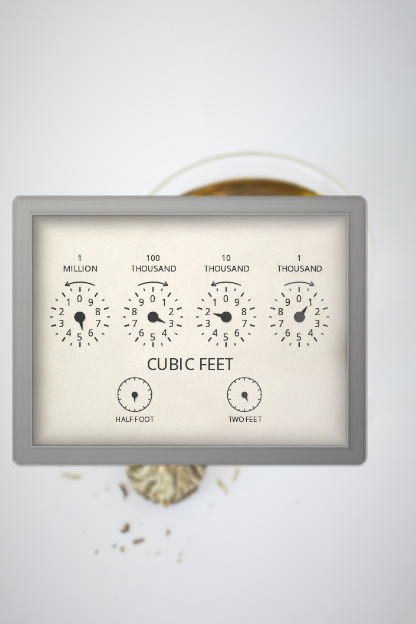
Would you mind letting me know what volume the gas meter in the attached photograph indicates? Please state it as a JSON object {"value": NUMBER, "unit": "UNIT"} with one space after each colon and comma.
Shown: {"value": 532100, "unit": "ft³"}
